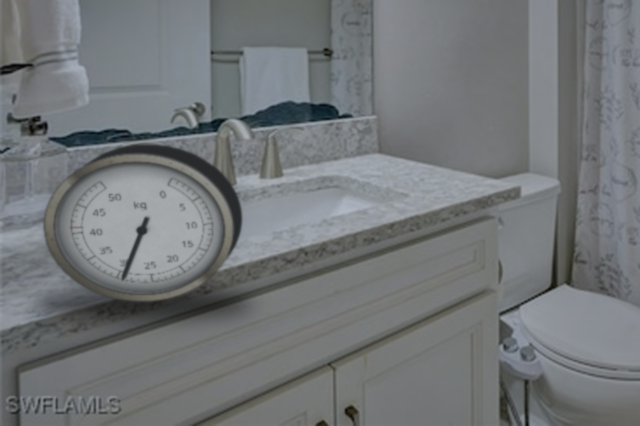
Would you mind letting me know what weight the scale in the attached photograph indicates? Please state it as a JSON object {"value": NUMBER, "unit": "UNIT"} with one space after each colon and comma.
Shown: {"value": 29, "unit": "kg"}
